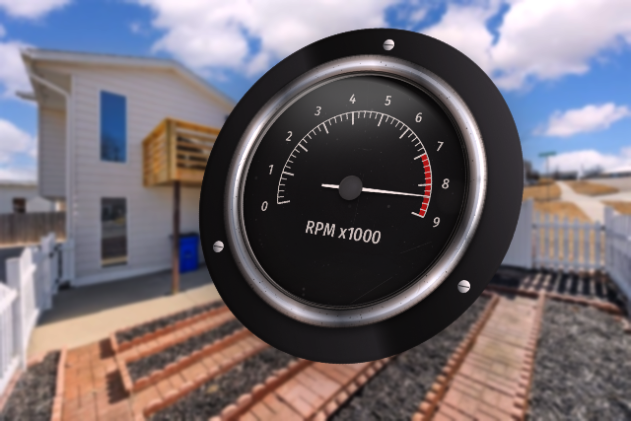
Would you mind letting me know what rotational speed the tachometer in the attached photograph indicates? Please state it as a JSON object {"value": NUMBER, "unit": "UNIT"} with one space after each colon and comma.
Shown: {"value": 8400, "unit": "rpm"}
